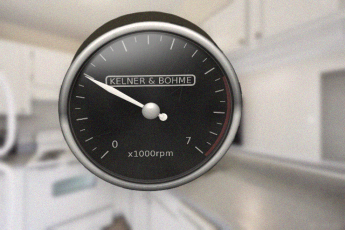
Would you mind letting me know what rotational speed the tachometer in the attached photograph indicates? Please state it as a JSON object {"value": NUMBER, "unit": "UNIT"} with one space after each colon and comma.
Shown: {"value": 2000, "unit": "rpm"}
